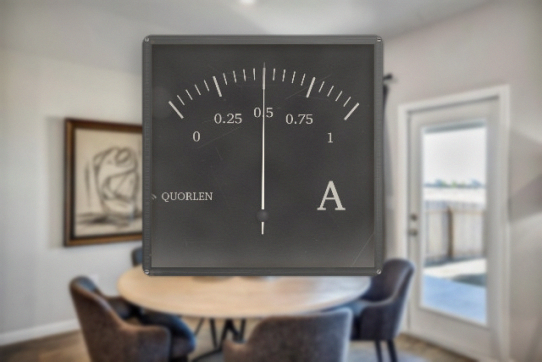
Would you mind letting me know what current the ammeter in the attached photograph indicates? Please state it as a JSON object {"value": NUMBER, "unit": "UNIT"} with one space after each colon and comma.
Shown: {"value": 0.5, "unit": "A"}
